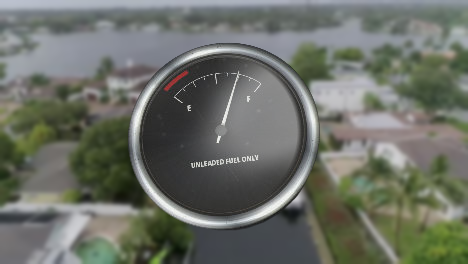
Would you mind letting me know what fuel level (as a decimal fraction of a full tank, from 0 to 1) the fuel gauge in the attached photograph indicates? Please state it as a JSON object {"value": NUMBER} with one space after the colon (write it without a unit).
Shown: {"value": 0.75}
